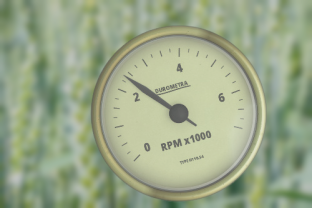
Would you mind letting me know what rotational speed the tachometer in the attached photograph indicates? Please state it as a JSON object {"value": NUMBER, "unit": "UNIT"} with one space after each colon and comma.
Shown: {"value": 2375, "unit": "rpm"}
